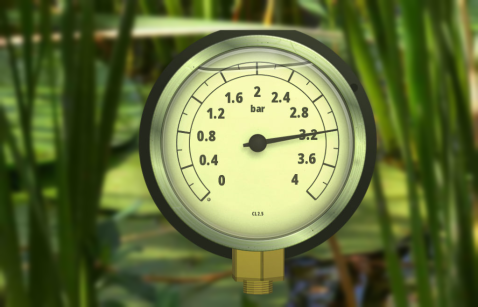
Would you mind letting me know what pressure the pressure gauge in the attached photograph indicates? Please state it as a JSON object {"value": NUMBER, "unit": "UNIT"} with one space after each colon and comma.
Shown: {"value": 3.2, "unit": "bar"}
